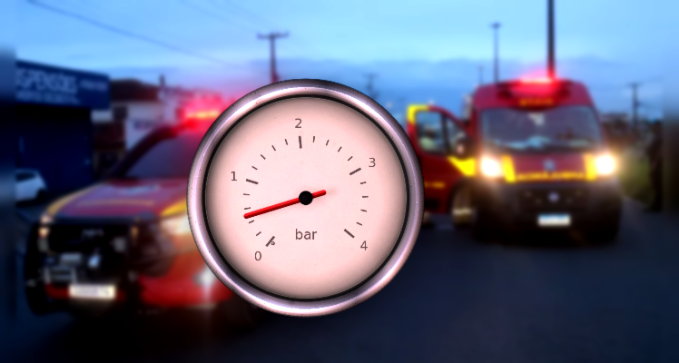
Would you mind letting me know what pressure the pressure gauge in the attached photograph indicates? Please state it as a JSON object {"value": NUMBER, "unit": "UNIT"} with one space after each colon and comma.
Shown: {"value": 0.5, "unit": "bar"}
